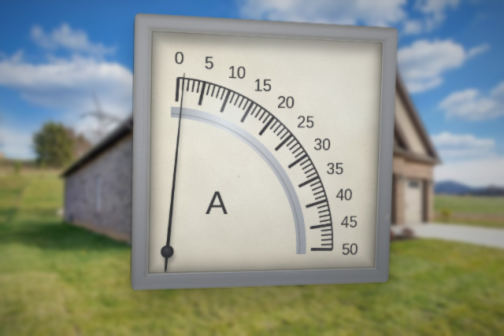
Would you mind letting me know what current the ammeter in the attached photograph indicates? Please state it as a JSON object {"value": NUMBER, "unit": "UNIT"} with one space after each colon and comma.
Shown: {"value": 1, "unit": "A"}
